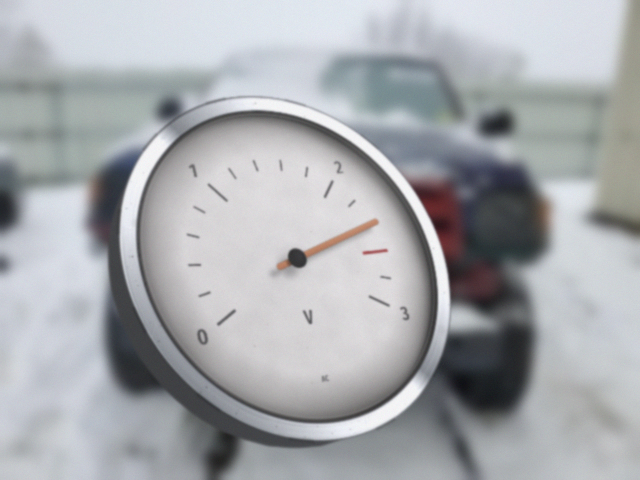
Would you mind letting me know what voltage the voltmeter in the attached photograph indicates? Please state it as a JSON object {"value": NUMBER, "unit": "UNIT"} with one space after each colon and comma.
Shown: {"value": 2.4, "unit": "V"}
